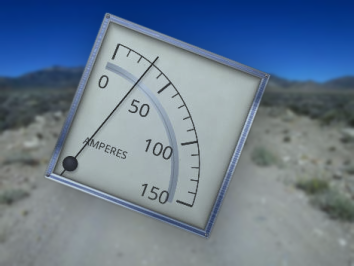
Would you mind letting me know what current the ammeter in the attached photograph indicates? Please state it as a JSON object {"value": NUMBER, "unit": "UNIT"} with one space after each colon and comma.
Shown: {"value": 30, "unit": "A"}
